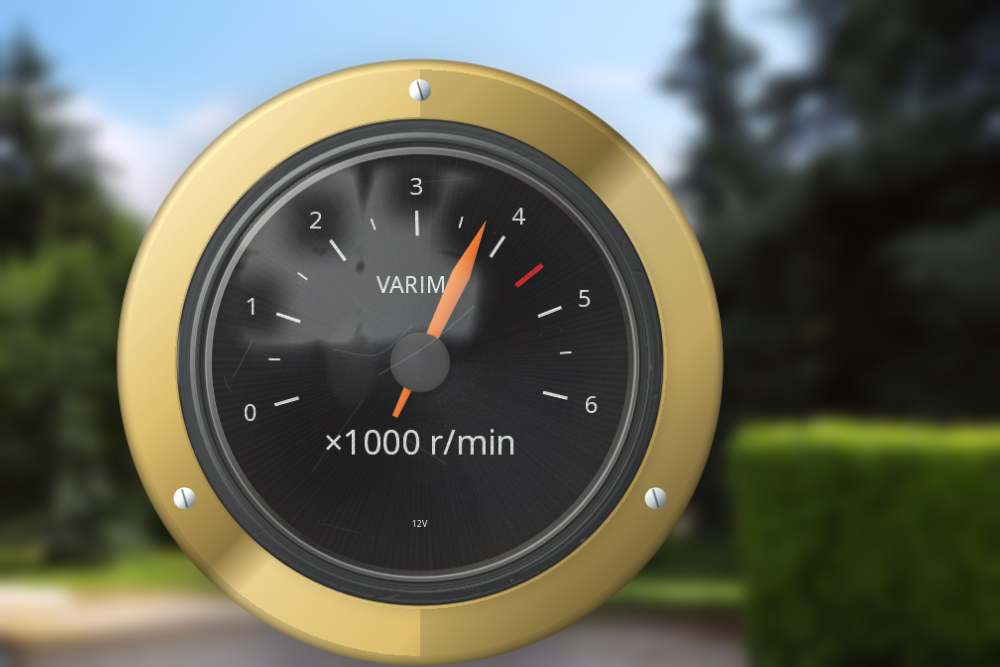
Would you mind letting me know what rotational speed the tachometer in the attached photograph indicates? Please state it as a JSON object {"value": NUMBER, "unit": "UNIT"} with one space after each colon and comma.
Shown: {"value": 3750, "unit": "rpm"}
